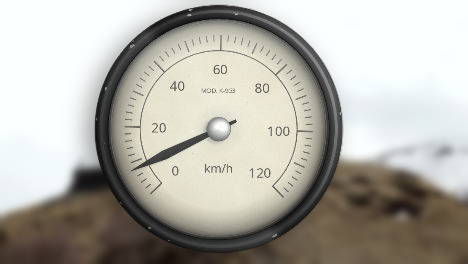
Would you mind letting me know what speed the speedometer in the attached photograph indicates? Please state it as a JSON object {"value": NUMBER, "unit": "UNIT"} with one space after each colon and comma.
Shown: {"value": 8, "unit": "km/h"}
